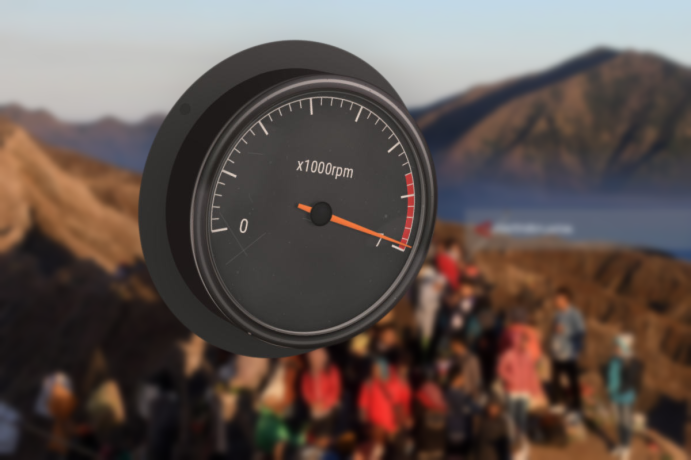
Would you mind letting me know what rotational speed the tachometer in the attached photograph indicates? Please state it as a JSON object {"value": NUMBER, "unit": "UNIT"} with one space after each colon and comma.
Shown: {"value": 6900, "unit": "rpm"}
